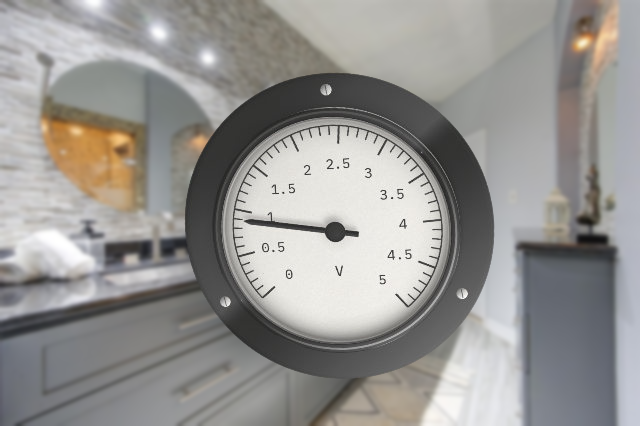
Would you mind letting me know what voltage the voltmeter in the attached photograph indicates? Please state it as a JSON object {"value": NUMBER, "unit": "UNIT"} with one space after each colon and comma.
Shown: {"value": 0.9, "unit": "V"}
